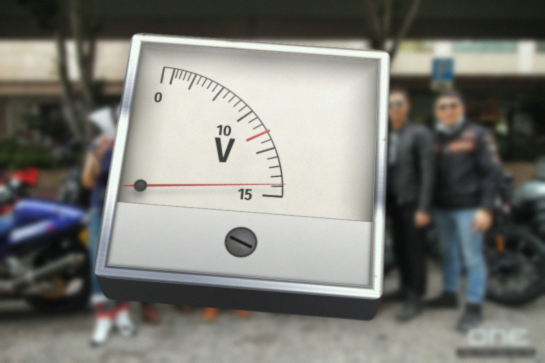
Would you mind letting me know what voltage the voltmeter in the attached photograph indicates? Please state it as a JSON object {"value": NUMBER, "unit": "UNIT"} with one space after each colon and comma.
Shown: {"value": 14.5, "unit": "V"}
